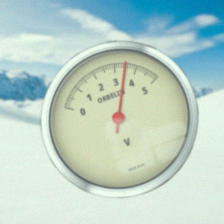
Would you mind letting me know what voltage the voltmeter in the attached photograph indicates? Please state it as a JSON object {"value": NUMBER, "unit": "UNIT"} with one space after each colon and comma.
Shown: {"value": 3.5, "unit": "V"}
